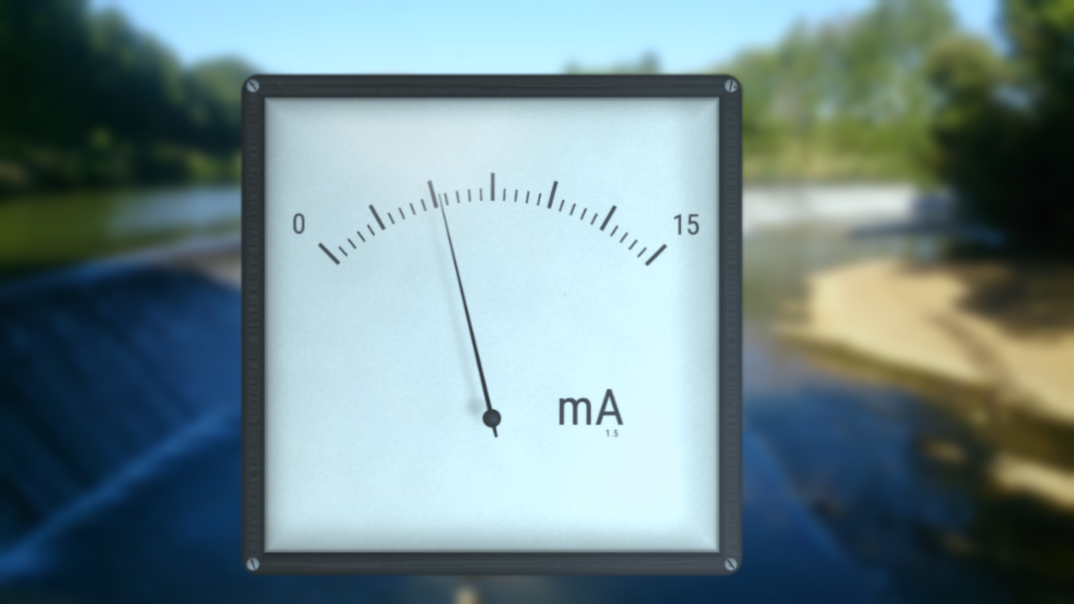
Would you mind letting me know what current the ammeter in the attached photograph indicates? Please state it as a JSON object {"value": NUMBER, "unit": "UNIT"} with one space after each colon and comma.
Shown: {"value": 5.25, "unit": "mA"}
